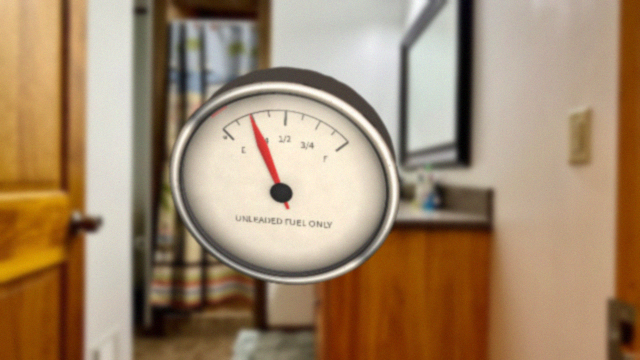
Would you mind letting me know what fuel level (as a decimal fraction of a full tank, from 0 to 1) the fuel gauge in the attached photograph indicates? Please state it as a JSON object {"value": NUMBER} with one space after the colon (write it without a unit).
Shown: {"value": 0.25}
